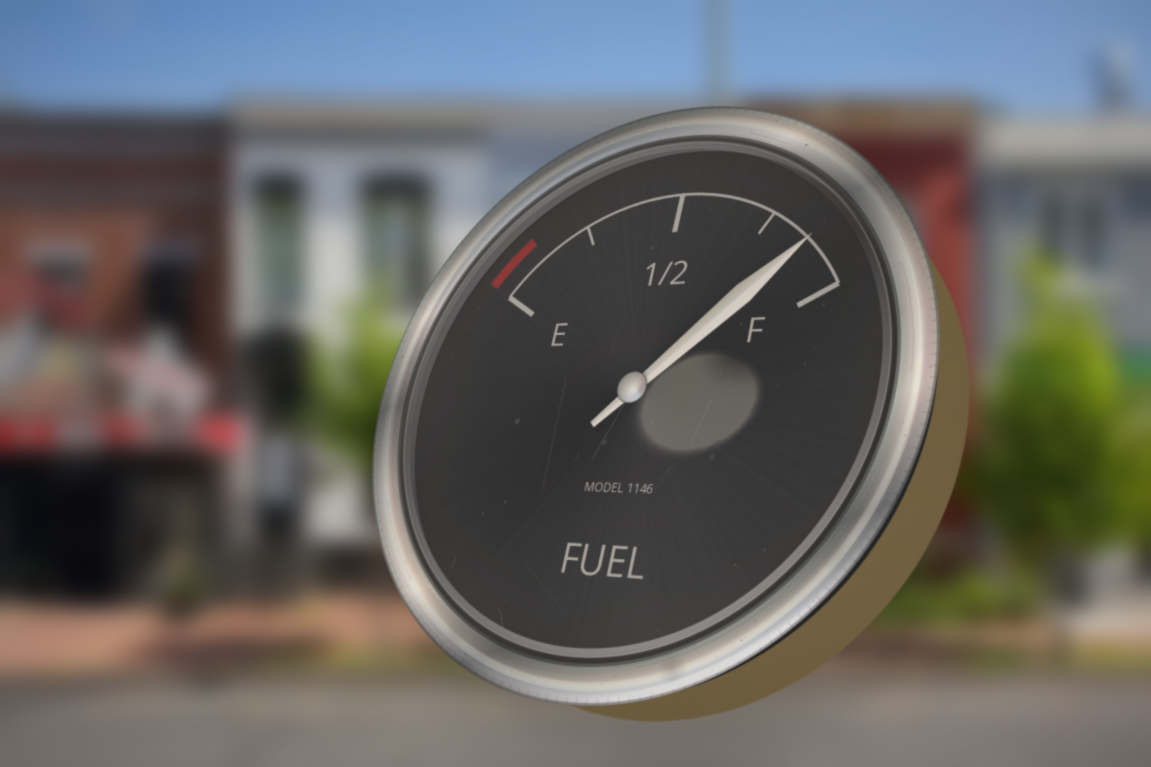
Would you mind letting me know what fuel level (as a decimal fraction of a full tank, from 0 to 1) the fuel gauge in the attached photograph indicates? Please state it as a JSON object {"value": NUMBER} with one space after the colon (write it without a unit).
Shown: {"value": 0.875}
